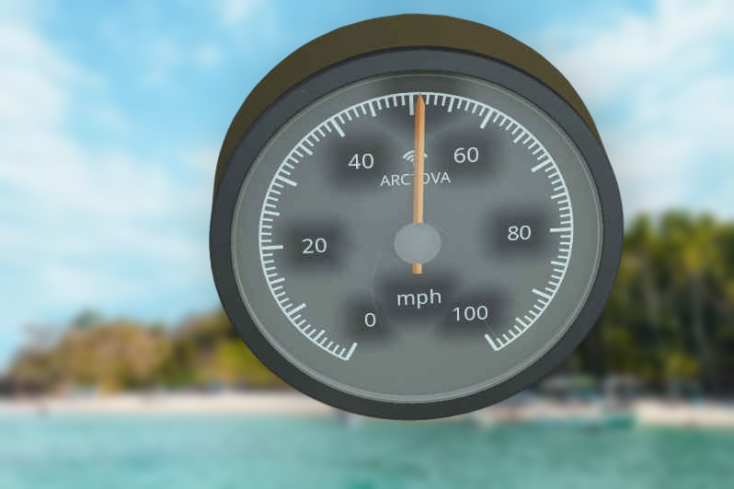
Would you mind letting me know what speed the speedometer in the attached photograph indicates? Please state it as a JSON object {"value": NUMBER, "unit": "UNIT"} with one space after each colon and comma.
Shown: {"value": 51, "unit": "mph"}
